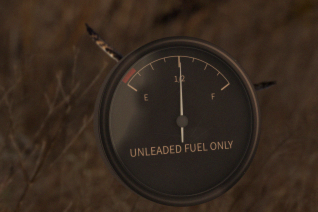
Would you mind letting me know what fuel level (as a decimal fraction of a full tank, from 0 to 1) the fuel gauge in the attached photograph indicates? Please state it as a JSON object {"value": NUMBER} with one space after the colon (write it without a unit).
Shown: {"value": 0.5}
